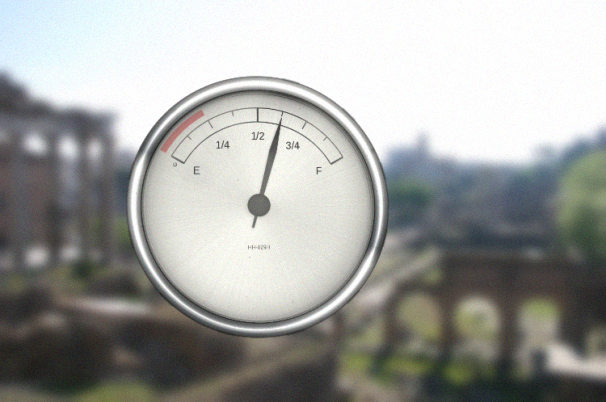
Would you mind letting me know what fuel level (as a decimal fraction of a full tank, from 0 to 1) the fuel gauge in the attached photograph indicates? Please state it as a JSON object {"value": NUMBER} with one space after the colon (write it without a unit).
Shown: {"value": 0.625}
